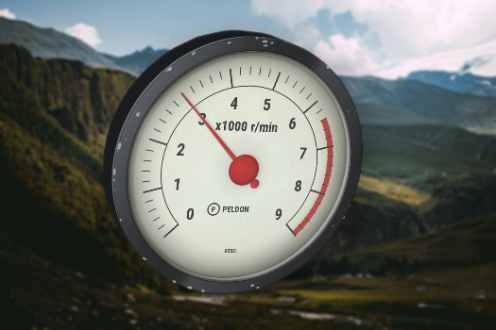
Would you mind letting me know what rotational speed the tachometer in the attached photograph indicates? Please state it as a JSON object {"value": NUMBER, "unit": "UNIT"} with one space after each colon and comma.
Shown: {"value": 3000, "unit": "rpm"}
